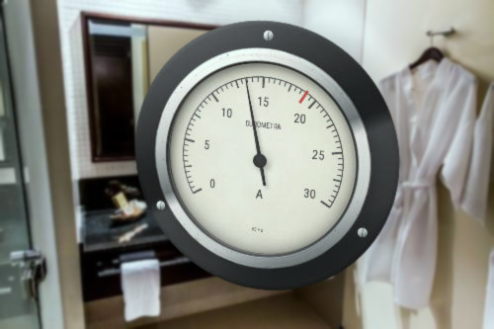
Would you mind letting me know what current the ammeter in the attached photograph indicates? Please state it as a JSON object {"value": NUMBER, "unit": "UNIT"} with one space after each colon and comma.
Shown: {"value": 13.5, "unit": "A"}
